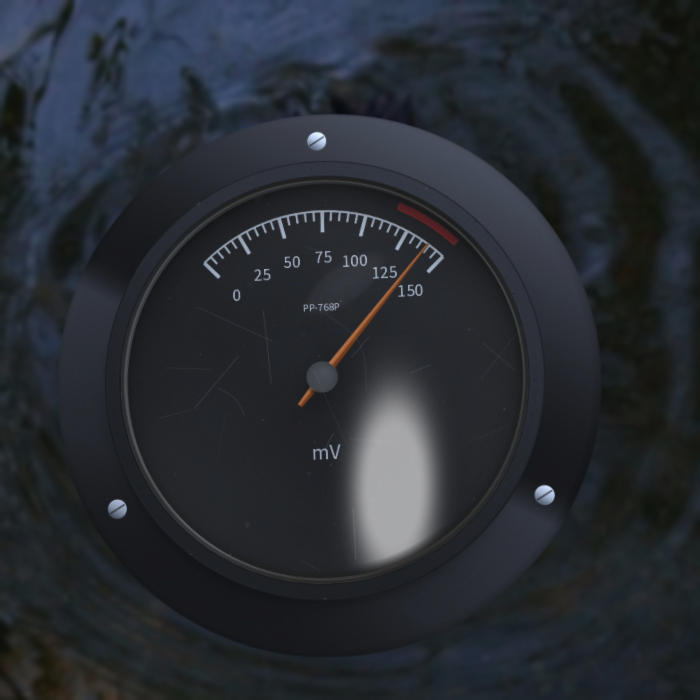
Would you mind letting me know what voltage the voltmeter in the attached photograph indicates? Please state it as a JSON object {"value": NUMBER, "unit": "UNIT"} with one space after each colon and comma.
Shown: {"value": 140, "unit": "mV"}
